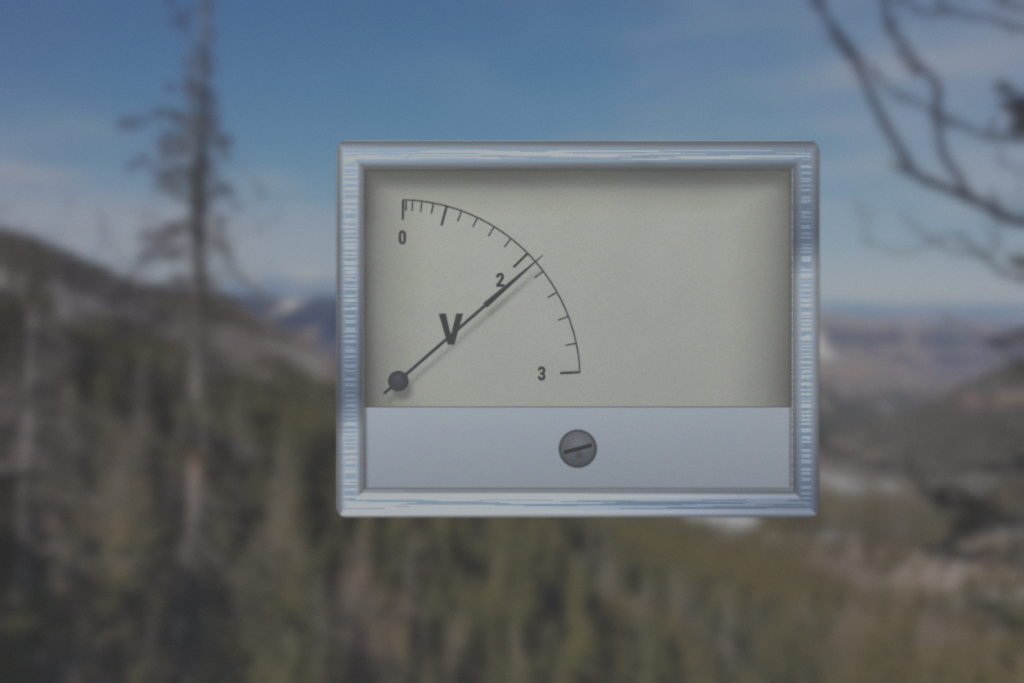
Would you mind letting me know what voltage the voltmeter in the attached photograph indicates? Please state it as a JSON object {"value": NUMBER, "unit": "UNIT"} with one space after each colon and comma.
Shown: {"value": 2.1, "unit": "V"}
